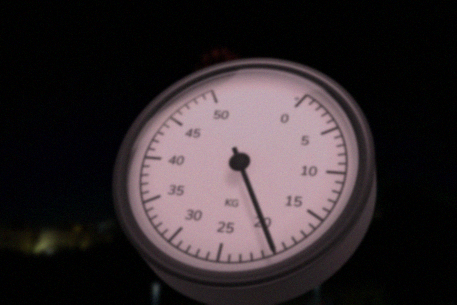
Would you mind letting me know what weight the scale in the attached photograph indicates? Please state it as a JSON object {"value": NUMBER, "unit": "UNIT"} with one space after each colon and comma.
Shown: {"value": 20, "unit": "kg"}
